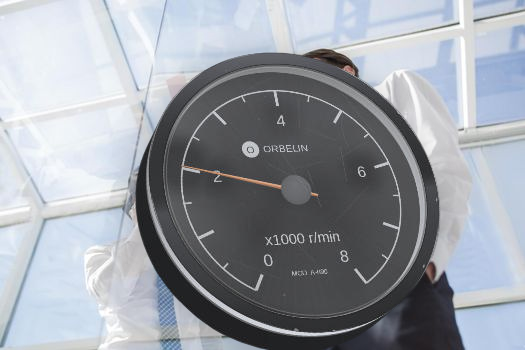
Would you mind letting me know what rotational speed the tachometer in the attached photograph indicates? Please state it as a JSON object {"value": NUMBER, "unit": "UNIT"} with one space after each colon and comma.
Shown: {"value": 2000, "unit": "rpm"}
